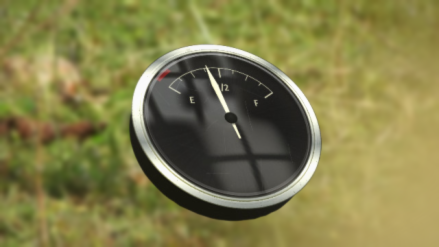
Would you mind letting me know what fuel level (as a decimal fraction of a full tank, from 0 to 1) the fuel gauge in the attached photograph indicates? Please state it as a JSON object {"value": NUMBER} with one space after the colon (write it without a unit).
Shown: {"value": 0.375}
